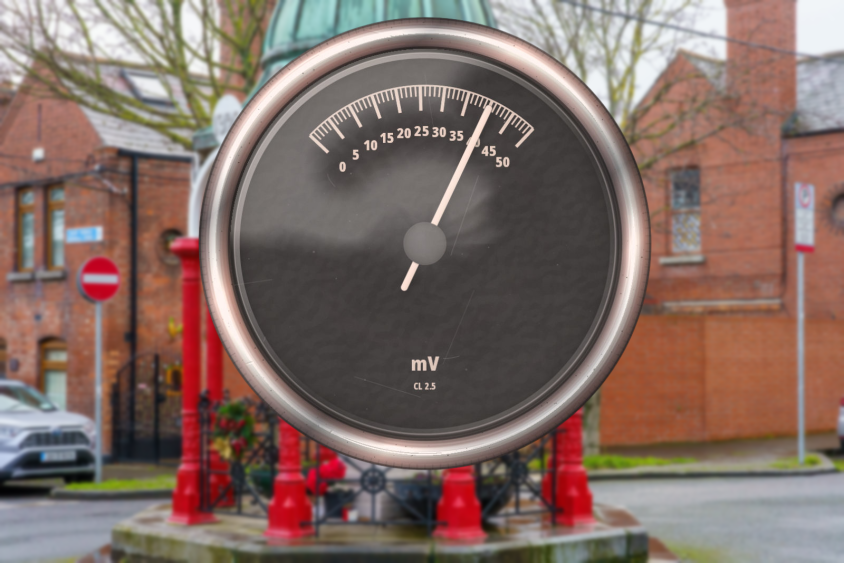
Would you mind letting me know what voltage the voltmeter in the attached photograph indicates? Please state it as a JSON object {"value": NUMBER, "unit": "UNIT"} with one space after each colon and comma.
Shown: {"value": 40, "unit": "mV"}
